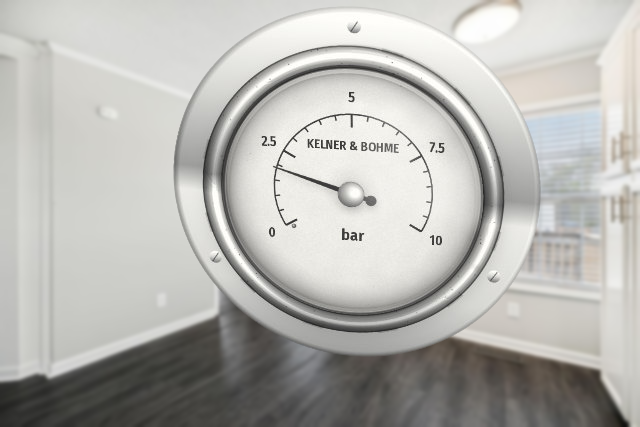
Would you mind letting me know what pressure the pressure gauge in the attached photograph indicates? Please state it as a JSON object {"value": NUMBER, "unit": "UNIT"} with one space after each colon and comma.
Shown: {"value": 2, "unit": "bar"}
